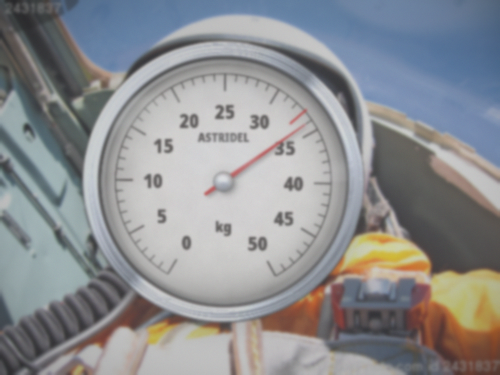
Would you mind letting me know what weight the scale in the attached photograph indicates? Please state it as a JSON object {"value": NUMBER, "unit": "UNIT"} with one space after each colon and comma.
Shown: {"value": 34, "unit": "kg"}
